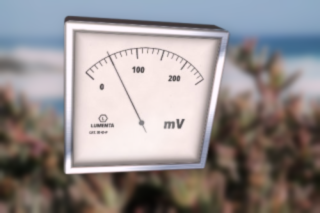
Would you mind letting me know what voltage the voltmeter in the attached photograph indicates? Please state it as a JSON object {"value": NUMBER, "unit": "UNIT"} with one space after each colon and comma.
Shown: {"value": 50, "unit": "mV"}
